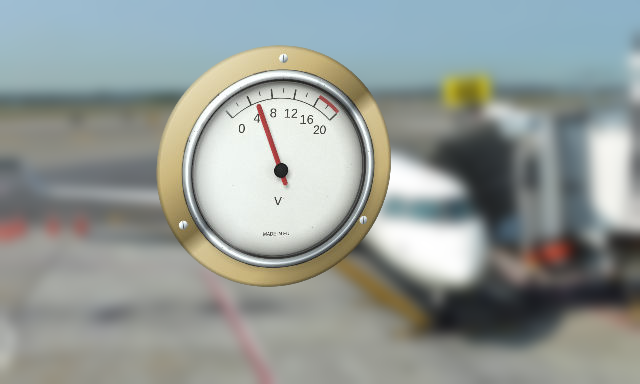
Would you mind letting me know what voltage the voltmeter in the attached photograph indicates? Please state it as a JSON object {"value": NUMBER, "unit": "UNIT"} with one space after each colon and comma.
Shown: {"value": 5, "unit": "V"}
